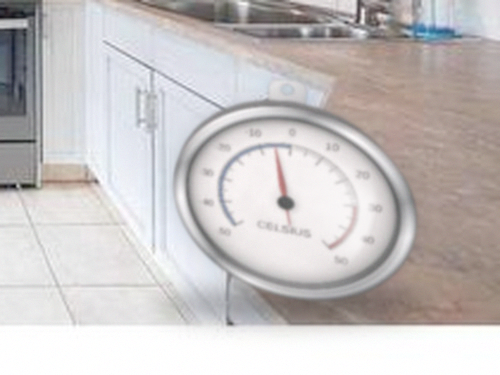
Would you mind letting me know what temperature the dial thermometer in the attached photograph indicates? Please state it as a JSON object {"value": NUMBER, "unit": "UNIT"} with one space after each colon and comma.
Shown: {"value": -5, "unit": "°C"}
